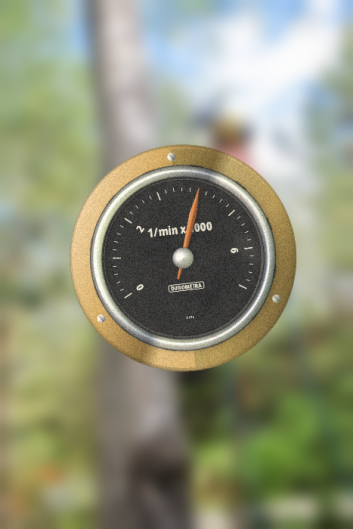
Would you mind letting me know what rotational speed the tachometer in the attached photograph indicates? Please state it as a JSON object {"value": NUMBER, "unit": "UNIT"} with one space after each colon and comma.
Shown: {"value": 4000, "unit": "rpm"}
